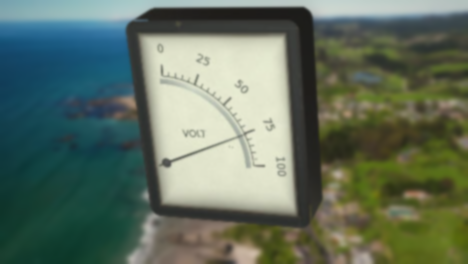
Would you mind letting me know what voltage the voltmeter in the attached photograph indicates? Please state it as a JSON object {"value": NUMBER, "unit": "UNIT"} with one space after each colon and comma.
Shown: {"value": 75, "unit": "V"}
